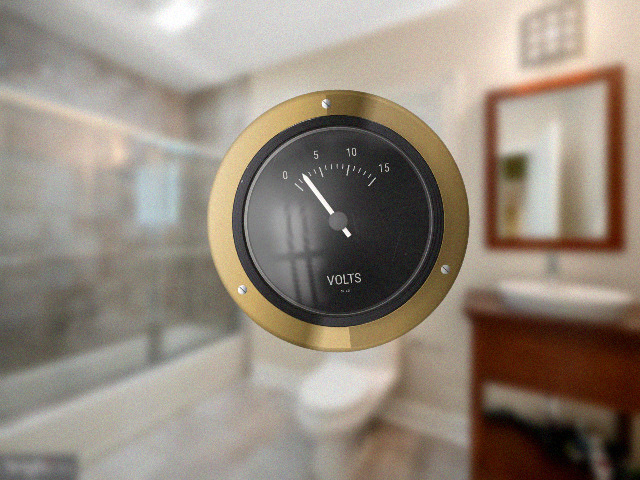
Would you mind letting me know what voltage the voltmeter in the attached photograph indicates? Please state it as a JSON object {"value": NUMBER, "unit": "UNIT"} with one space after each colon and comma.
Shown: {"value": 2, "unit": "V"}
